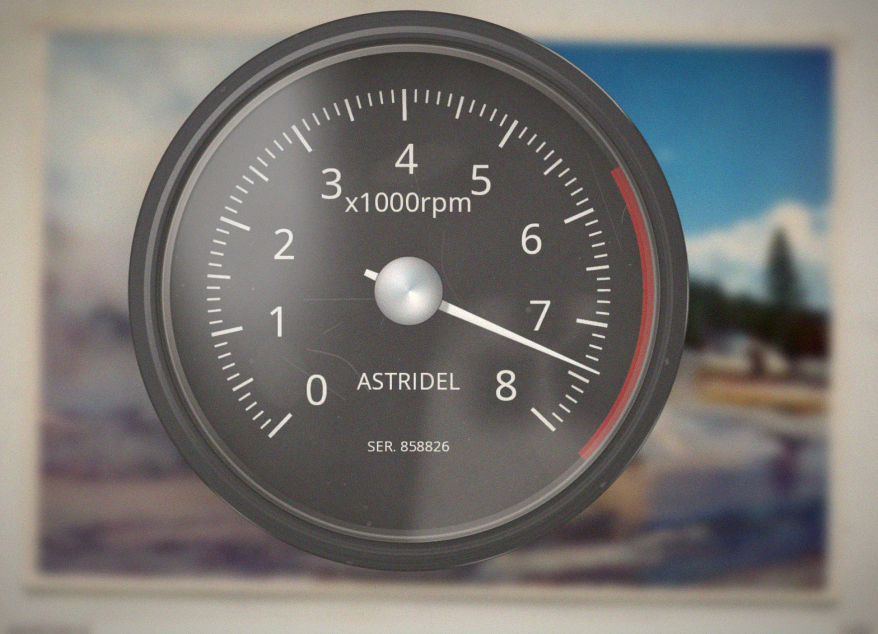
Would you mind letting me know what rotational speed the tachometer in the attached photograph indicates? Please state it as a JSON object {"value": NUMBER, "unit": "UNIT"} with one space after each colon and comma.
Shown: {"value": 7400, "unit": "rpm"}
